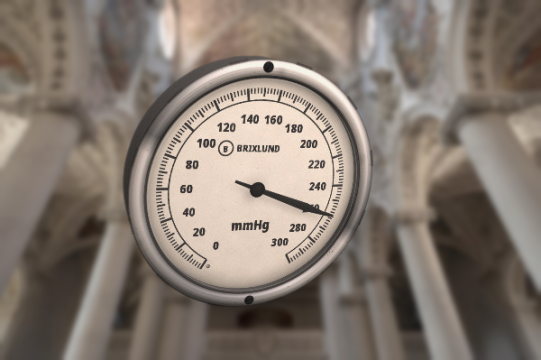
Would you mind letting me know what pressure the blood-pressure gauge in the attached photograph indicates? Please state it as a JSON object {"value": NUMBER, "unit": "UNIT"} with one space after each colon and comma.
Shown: {"value": 260, "unit": "mmHg"}
